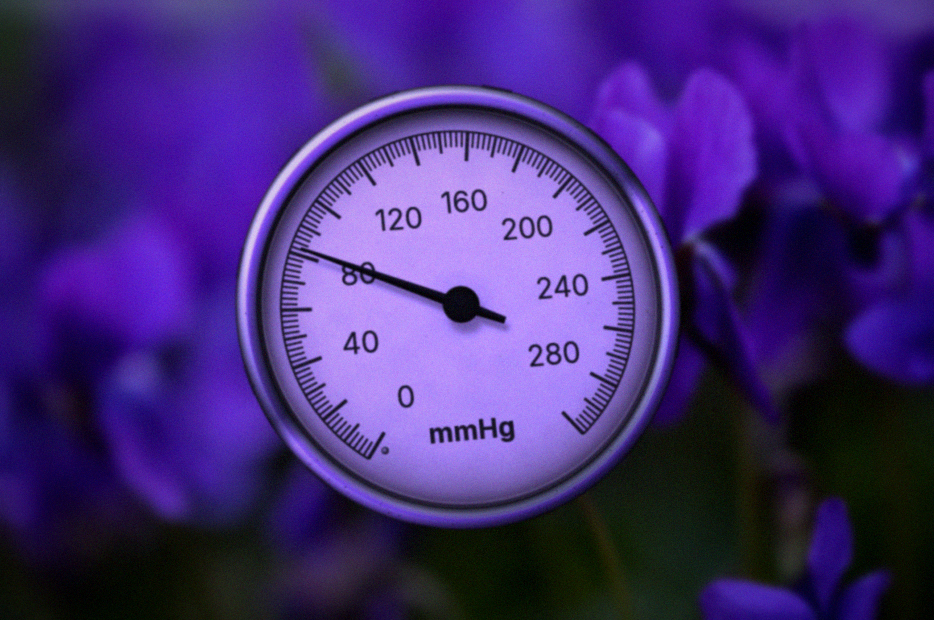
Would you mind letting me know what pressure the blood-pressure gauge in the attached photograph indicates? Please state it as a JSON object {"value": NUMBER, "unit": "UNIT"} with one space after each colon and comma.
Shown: {"value": 82, "unit": "mmHg"}
